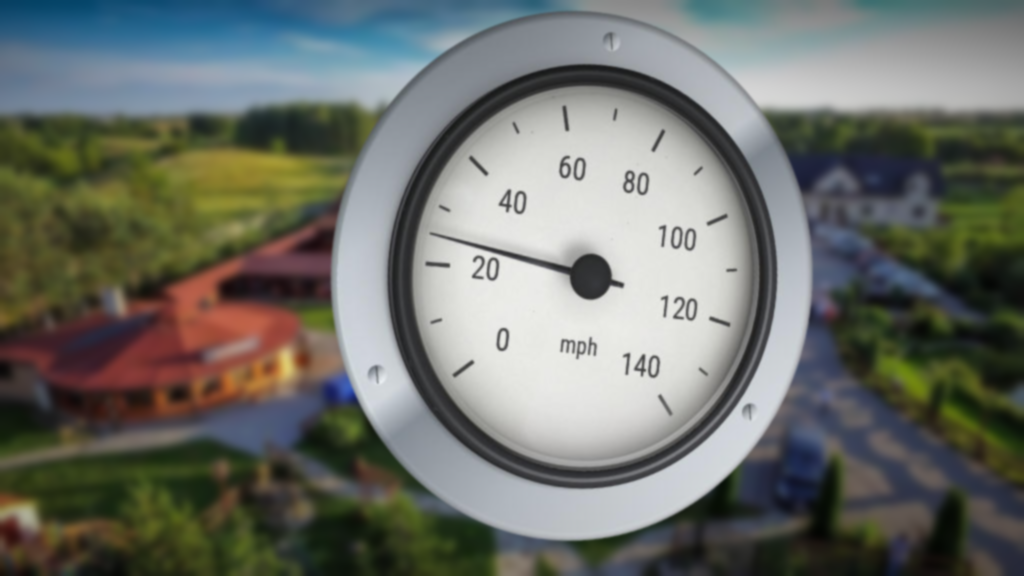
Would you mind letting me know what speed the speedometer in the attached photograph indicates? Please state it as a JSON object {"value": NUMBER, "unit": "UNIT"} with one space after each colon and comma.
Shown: {"value": 25, "unit": "mph"}
